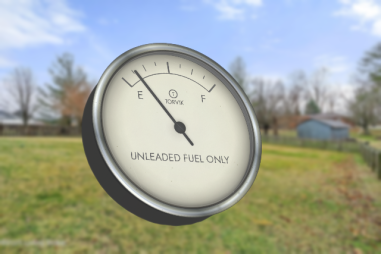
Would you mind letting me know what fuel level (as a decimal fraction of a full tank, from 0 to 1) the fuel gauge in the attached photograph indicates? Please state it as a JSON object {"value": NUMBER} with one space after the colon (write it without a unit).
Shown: {"value": 0.125}
